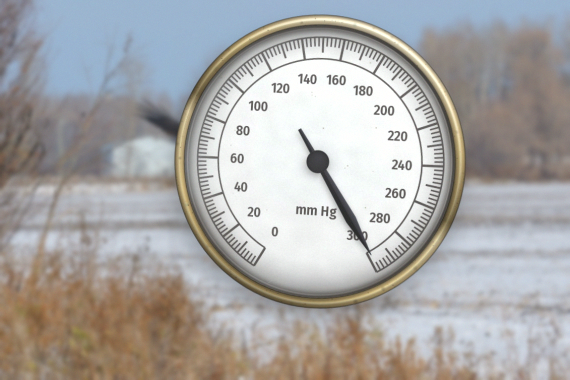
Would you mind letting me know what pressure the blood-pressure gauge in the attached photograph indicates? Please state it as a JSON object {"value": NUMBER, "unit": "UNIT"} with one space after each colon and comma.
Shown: {"value": 298, "unit": "mmHg"}
